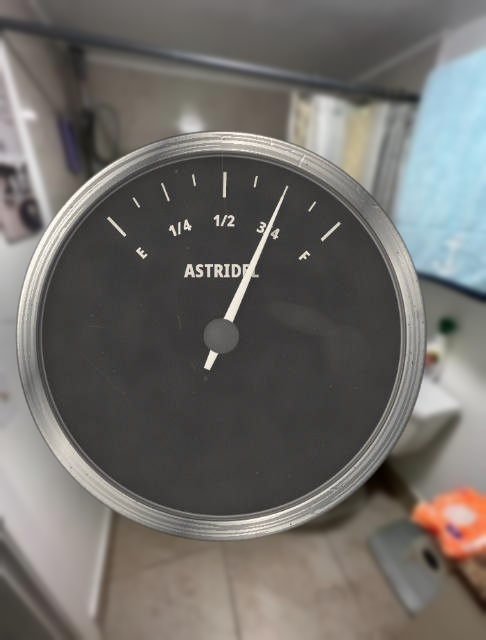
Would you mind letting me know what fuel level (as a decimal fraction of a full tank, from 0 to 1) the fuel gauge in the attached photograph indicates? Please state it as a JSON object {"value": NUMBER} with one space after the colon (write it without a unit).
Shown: {"value": 0.75}
